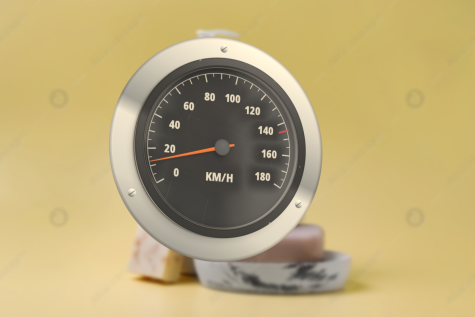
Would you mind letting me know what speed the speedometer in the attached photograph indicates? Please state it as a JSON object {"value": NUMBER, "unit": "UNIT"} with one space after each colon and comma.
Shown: {"value": 12.5, "unit": "km/h"}
